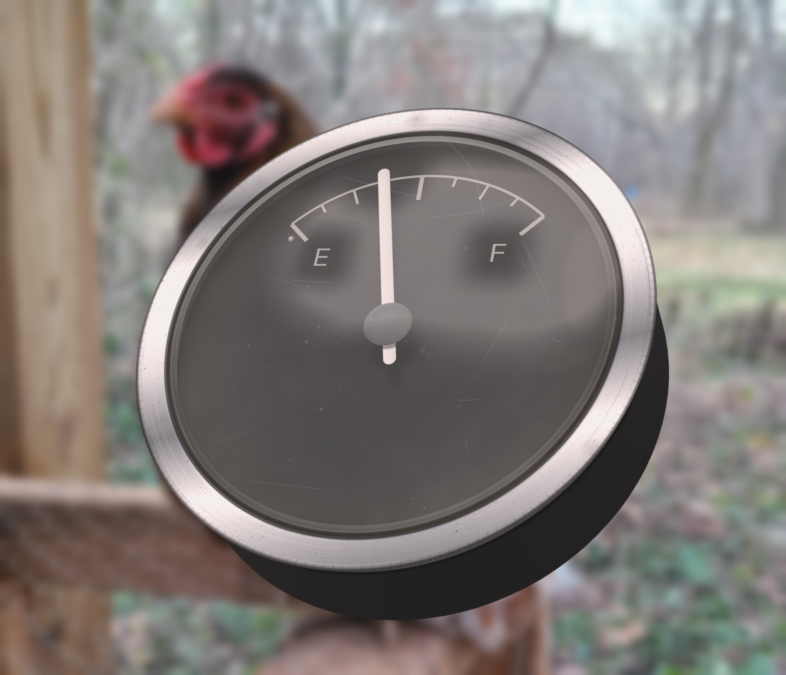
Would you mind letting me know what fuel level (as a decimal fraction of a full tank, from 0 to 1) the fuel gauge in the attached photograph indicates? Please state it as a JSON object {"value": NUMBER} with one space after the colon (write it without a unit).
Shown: {"value": 0.375}
